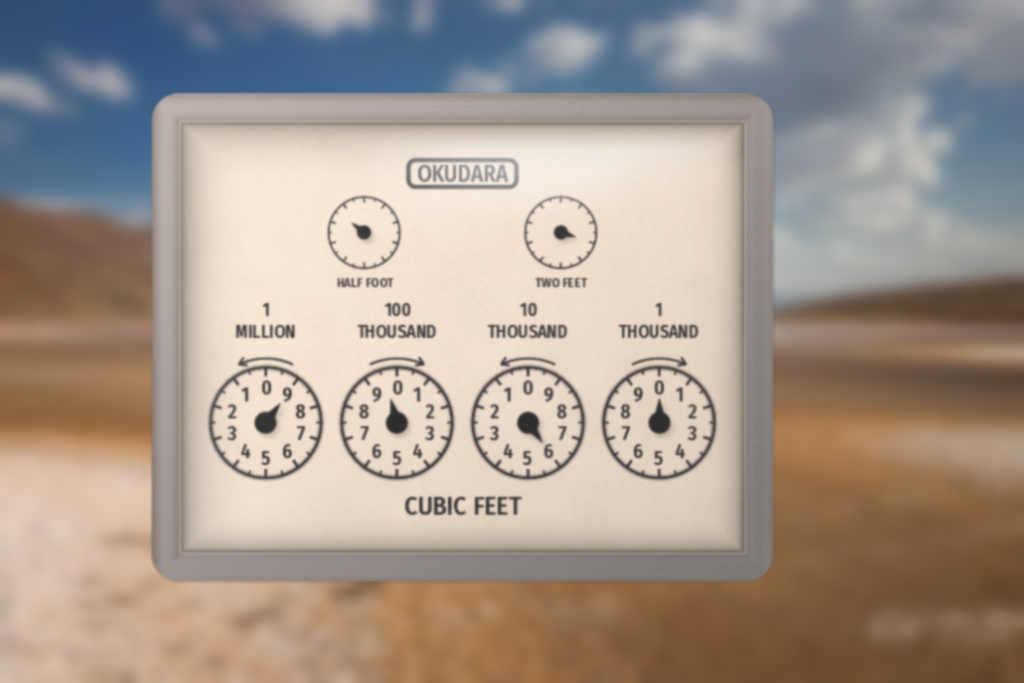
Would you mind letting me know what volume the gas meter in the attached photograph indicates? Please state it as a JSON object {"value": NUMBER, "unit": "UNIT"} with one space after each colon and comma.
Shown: {"value": 896000, "unit": "ft³"}
